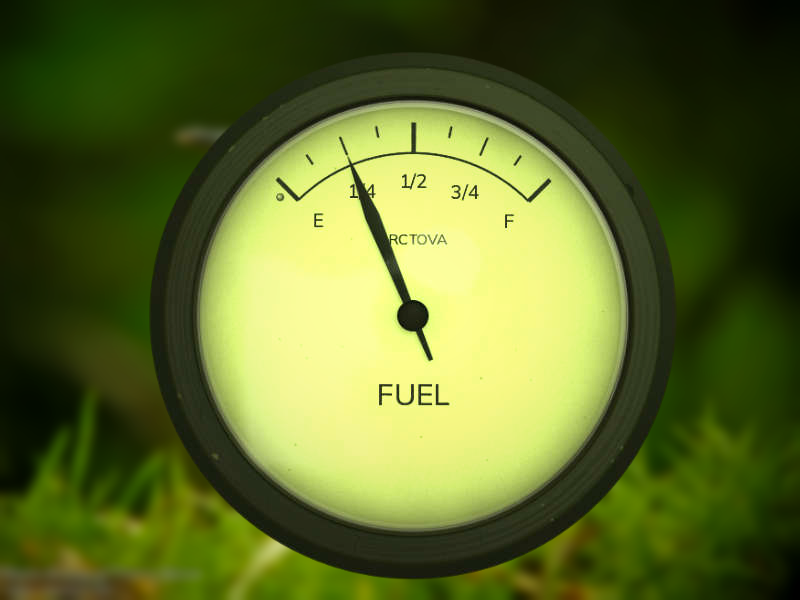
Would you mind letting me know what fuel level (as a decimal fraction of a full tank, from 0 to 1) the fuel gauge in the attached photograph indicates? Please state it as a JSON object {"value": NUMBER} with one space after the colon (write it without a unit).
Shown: {"value": 0.25}
